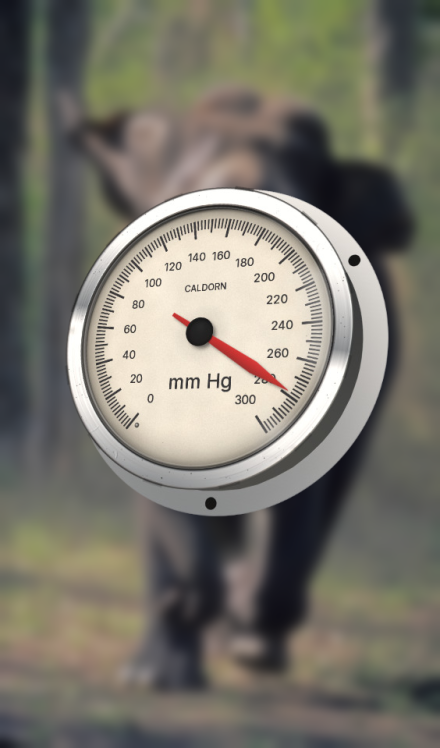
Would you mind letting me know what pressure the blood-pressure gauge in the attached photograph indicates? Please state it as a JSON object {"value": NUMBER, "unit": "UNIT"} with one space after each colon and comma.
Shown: {"value": 278, "unit": "mmHg"}
